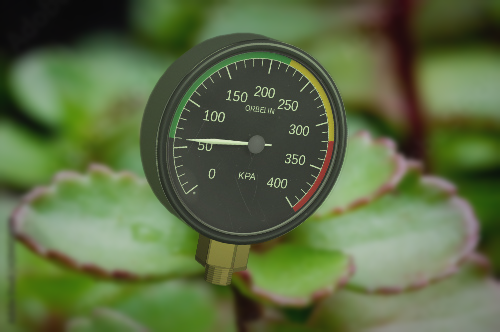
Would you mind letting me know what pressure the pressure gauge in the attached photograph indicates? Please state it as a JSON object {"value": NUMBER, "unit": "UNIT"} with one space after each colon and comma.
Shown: {"value": 60, "unit": "kPa"}
